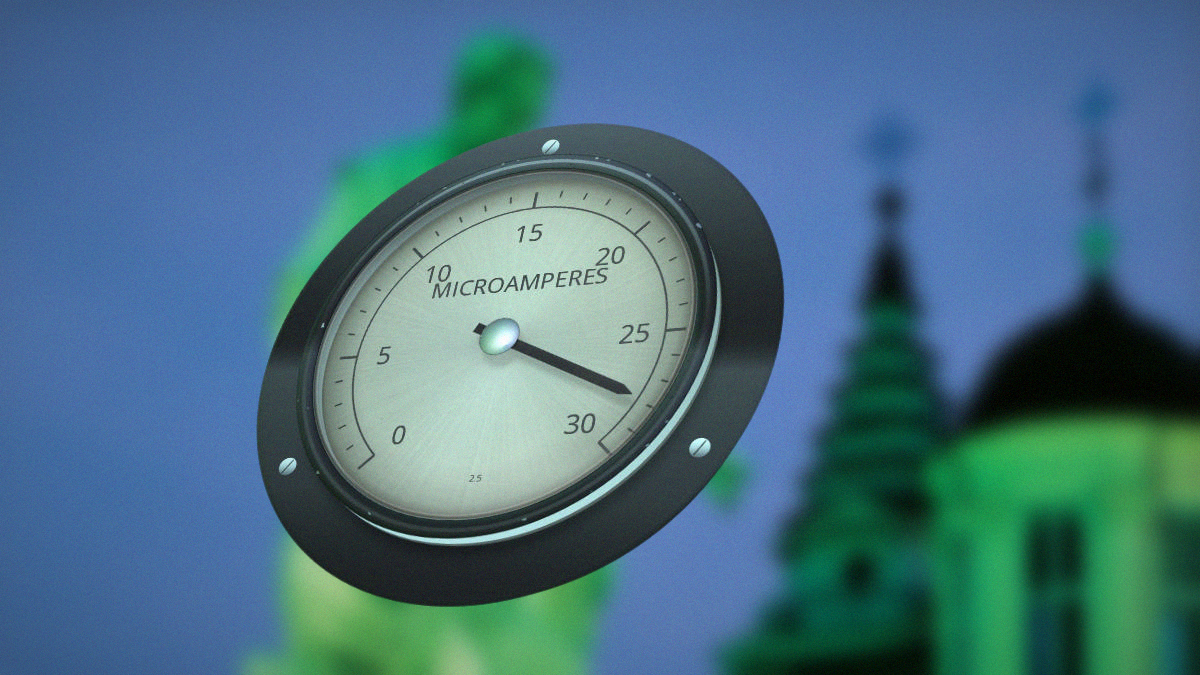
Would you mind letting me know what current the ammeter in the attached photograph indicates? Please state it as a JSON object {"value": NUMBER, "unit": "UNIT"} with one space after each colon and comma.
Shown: {"value": 28, "unit": "µA"}
